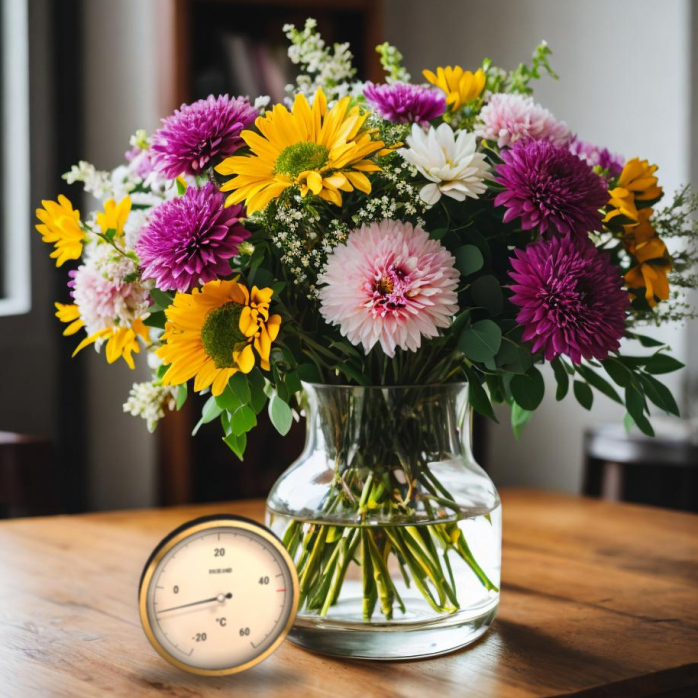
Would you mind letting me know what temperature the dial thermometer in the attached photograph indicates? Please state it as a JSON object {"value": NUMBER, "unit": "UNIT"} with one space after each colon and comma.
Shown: {"value": -6, "unit": "°C"}
